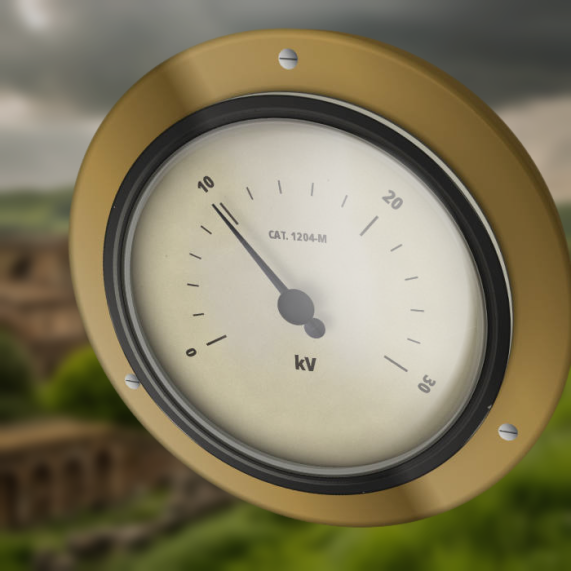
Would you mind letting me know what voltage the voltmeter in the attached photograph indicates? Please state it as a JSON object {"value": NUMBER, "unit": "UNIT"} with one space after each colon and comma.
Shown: {"value": 10, "unit": "kV"}
